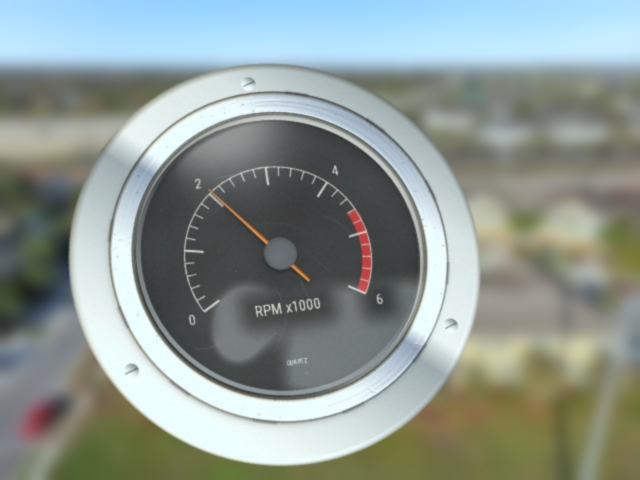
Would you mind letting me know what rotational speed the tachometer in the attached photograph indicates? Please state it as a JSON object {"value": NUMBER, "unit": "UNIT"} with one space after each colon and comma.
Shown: {"value": 2000, "unit": "rpm"}
